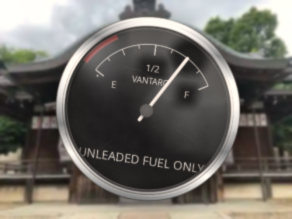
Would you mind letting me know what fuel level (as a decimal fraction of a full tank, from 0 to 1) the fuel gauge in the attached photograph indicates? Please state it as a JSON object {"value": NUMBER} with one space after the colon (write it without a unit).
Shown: {"value": 0.75}
